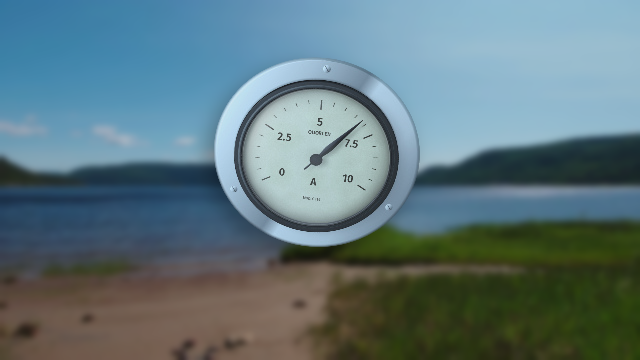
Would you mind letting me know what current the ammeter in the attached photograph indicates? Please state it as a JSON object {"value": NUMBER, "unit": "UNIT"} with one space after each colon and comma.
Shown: {"value": 6.75, "unit": "A"}
